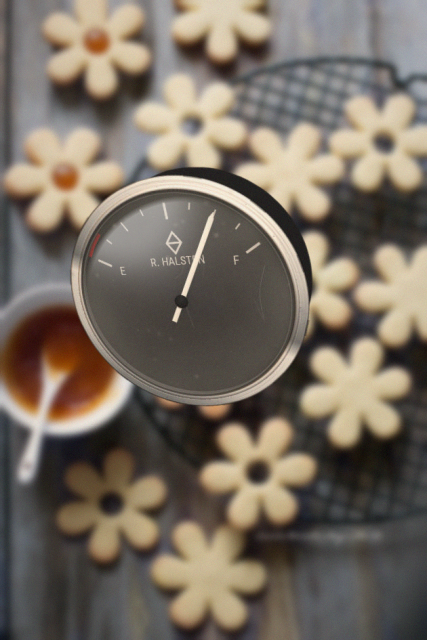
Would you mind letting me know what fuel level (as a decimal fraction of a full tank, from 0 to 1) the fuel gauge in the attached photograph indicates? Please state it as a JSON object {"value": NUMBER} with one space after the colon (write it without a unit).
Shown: {"value": 0.75}
